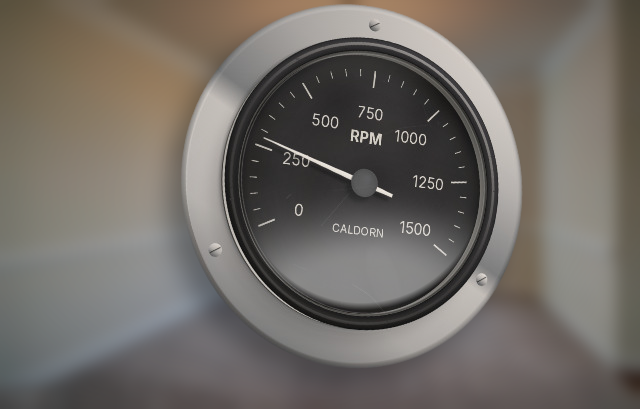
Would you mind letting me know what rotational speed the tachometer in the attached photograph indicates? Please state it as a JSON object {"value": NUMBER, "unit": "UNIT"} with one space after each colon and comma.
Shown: {"value": 275, "unit": "rpm"}
